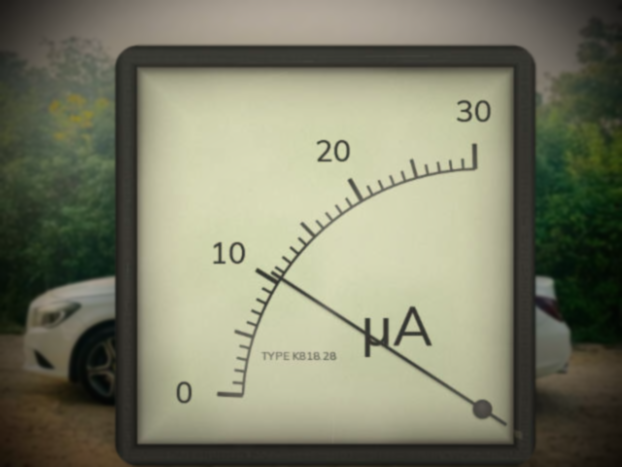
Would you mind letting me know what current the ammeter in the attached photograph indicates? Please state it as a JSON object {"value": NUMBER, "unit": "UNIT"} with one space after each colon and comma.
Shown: {"value": 10.5, "unit": "µA"}
